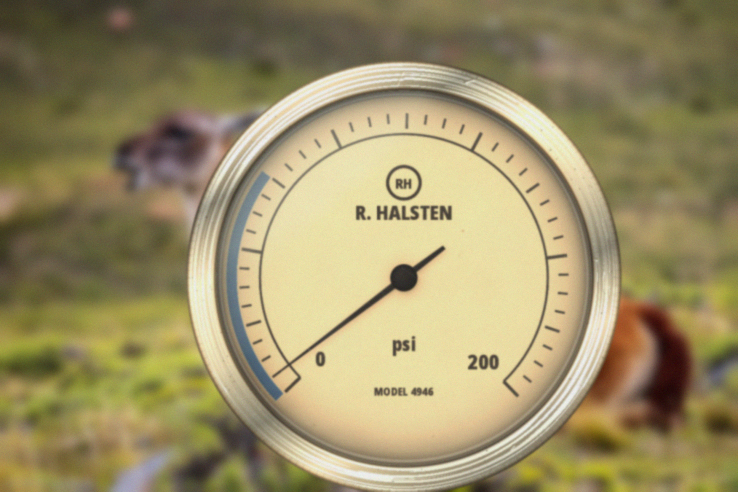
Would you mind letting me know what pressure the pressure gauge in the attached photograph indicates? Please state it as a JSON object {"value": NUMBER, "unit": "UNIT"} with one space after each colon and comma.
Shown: {"value": 5, "unit": "psi"}
